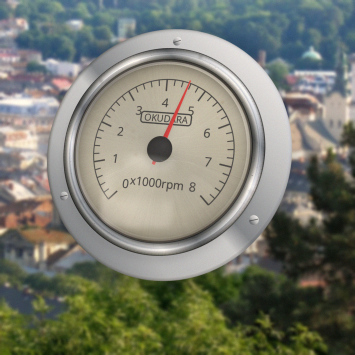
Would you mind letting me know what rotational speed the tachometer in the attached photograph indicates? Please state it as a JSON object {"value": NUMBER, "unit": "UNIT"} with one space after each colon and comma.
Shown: {"value": 4600, "unit": "rpm"}
